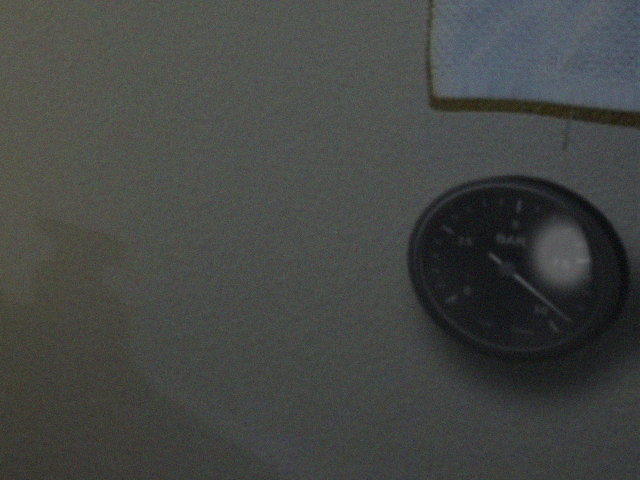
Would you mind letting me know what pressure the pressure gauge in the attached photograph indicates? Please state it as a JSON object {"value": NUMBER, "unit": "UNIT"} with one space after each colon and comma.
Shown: {"value": 9.5, "unit": "bar"}
